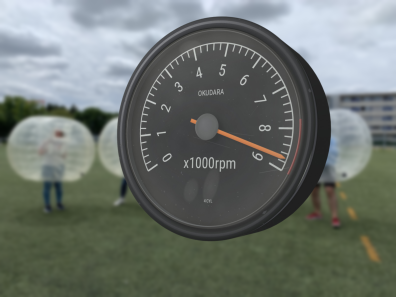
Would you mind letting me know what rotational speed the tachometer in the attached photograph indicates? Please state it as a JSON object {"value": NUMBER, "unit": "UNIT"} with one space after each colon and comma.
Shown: {"value": 8700, "unit": "rpm"}
